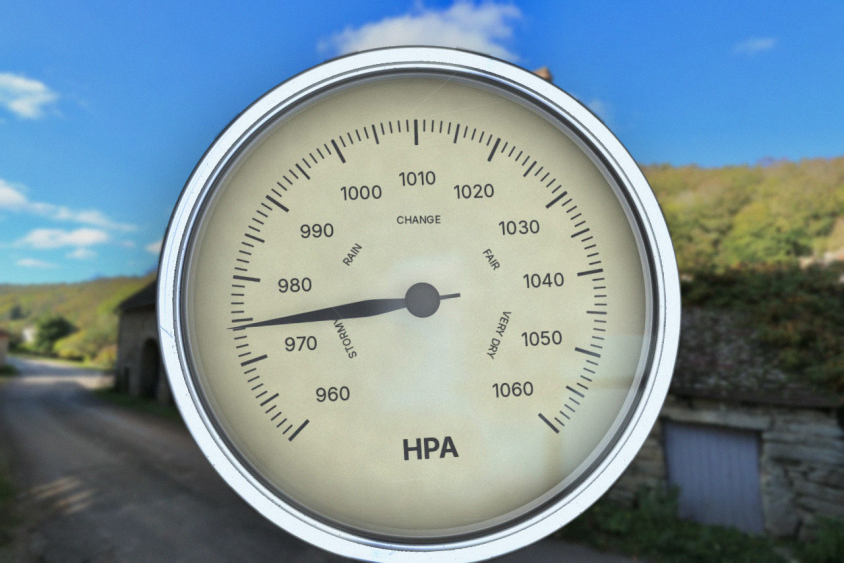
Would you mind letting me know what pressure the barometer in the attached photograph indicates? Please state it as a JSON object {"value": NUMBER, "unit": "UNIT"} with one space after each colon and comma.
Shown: {"value": 974, "unit": "hPa"}
